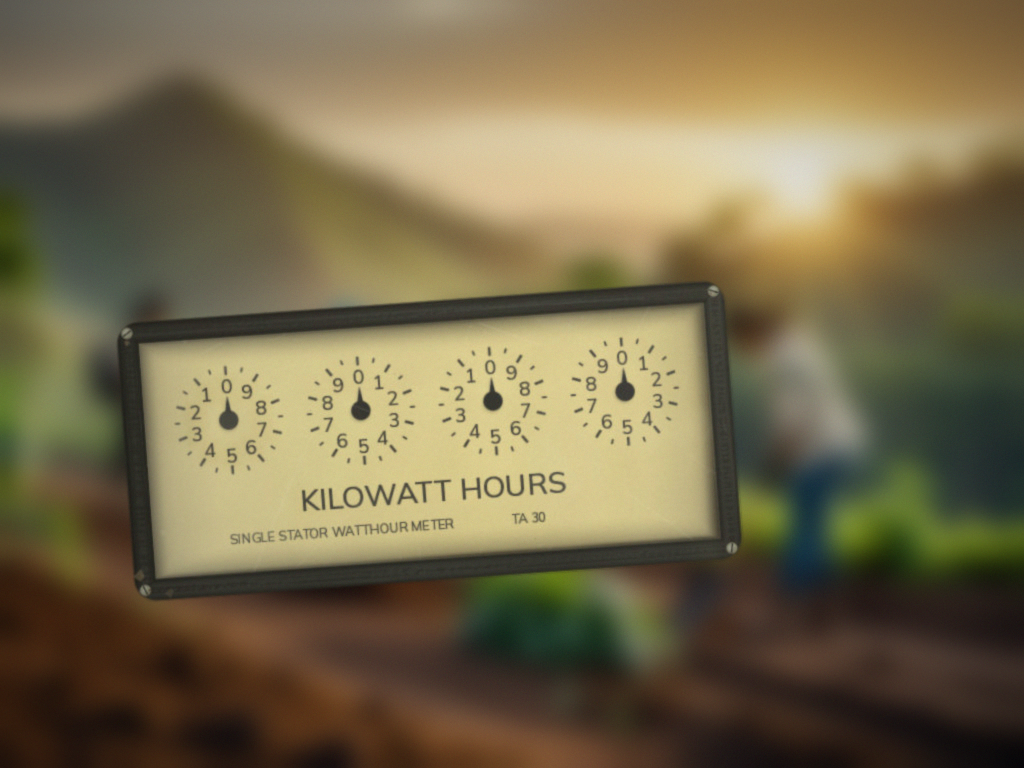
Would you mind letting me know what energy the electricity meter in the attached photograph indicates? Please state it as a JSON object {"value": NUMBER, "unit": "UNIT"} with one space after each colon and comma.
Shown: {"value": 0, "unit": "kWh"}
